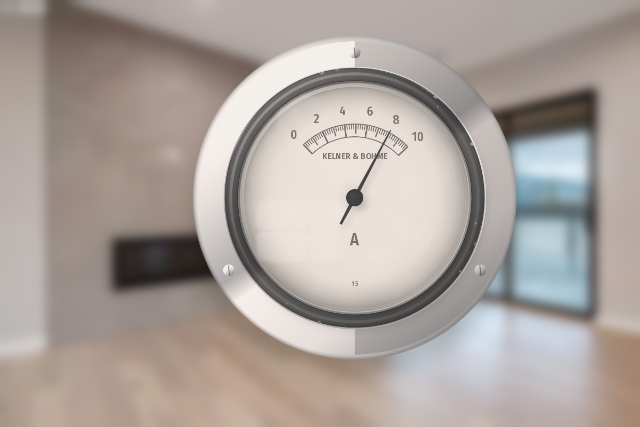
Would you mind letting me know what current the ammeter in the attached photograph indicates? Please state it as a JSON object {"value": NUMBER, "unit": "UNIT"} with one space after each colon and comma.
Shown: {"value": 8, "unit": "A"}
